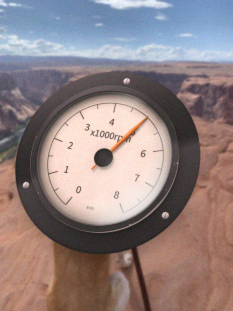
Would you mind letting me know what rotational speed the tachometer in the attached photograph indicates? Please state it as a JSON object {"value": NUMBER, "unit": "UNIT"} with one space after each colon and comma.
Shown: {"value": 5000, "unit": "rpm"}
